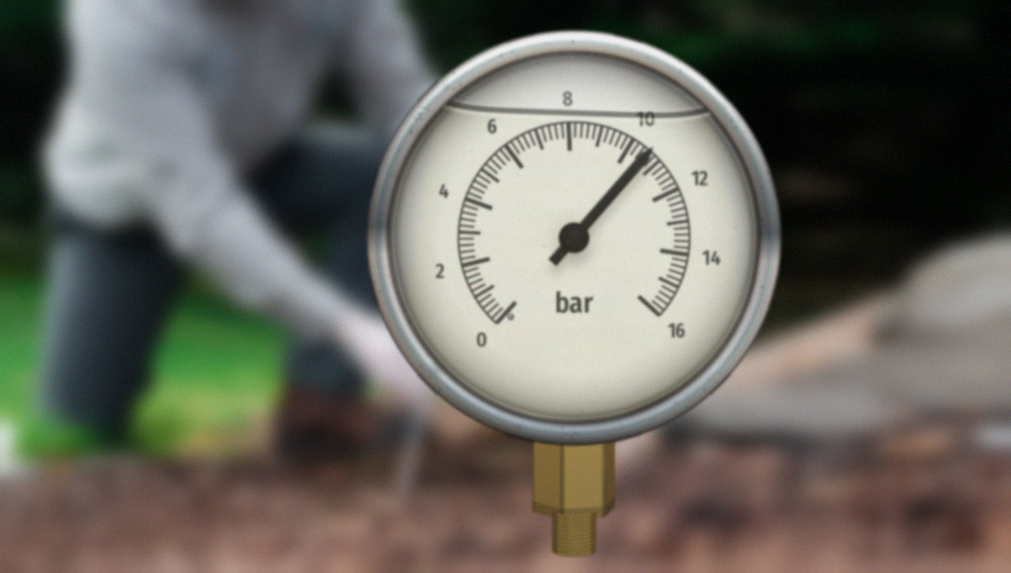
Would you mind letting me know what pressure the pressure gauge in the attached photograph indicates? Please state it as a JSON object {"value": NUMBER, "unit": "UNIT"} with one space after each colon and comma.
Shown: {"value": 10.6, "unit": "bar"}
